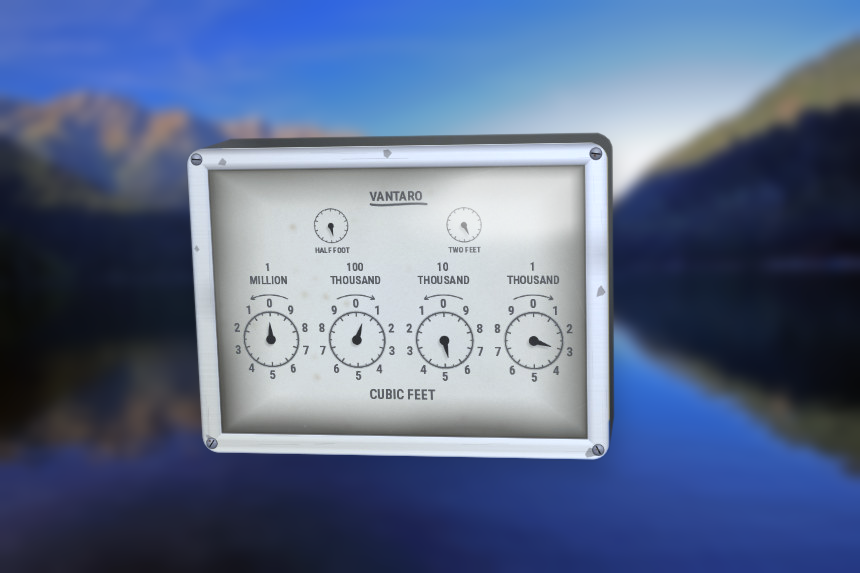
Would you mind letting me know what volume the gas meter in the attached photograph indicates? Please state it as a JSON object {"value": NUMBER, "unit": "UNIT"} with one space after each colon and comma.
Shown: {"value": 5300, "unit": "ft³"}
